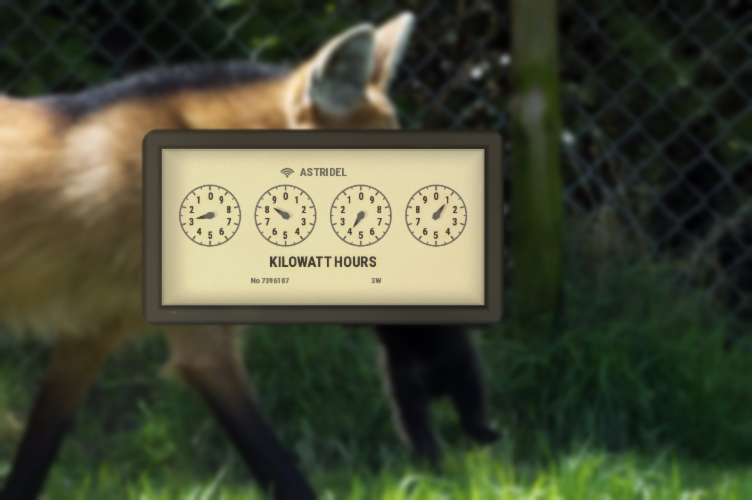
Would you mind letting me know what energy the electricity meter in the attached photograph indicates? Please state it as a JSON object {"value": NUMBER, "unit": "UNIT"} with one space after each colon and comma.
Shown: {"value": 2841, "unit": "kWh"}
